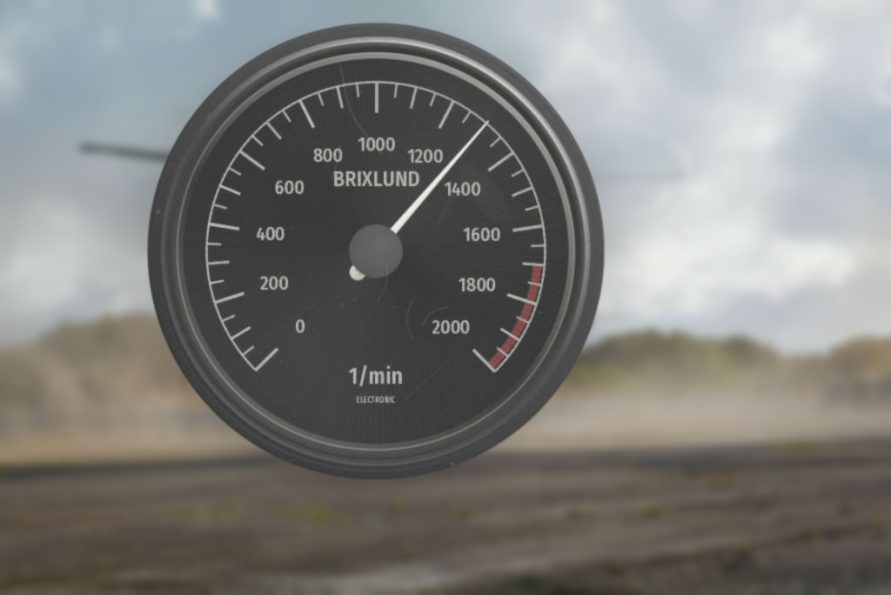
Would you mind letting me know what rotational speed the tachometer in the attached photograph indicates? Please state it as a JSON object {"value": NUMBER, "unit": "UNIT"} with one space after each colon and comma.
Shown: {"value": 1300, "unit": "rpm"}
